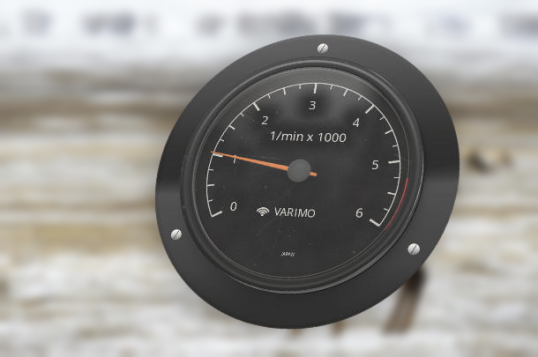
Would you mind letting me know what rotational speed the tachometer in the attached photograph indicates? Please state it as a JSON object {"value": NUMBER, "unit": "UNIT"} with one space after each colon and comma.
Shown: {"value": 1000, "unit": "rpm"}
